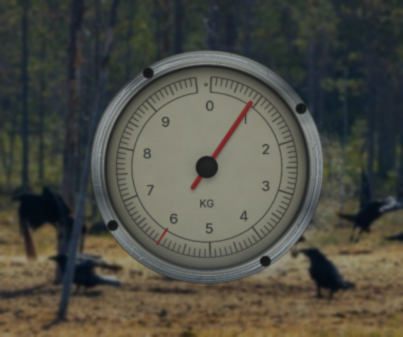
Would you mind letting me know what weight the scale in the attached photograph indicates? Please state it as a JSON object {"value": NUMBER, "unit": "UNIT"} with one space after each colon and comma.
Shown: {"value": 0.9, "unit": "kg"}
